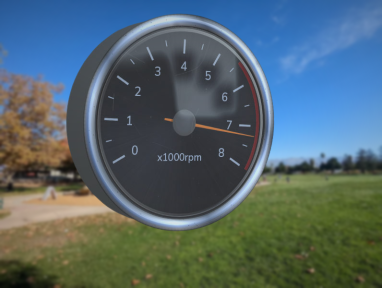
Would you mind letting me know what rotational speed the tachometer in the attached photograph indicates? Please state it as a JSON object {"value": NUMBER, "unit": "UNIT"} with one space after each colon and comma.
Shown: {"value": 7250, "unit": "rpm"}
